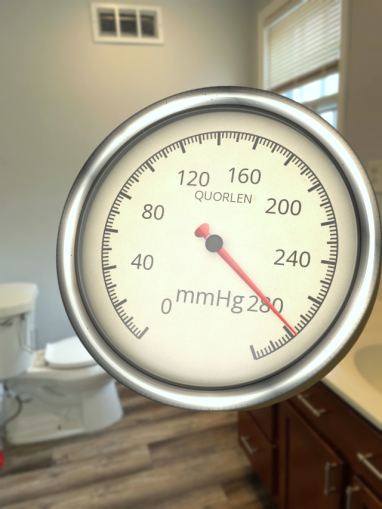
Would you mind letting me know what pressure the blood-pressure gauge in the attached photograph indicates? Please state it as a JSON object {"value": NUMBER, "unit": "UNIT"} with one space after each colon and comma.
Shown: {"value": 278, "unit": "mmHg"}
